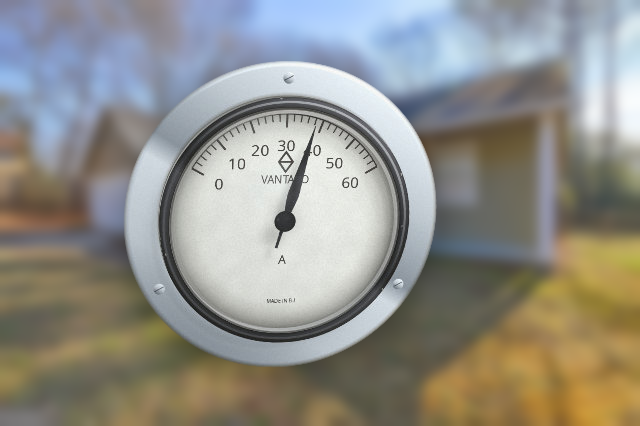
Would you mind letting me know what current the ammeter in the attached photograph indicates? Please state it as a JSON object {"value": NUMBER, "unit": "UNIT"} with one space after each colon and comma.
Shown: {"value": 38, "unit": "A"}
